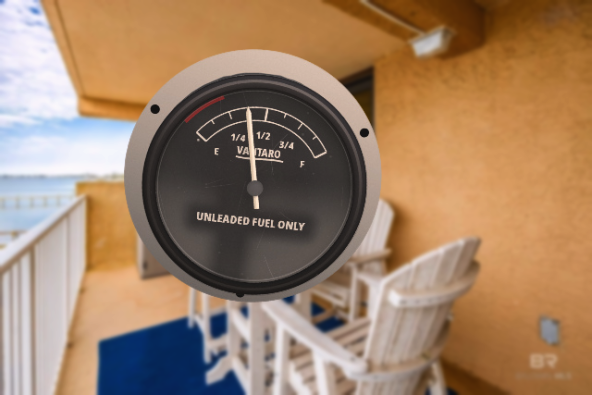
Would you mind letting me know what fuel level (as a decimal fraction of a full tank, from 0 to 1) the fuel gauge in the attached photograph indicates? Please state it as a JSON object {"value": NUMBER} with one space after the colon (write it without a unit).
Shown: {"value": 0.375}
